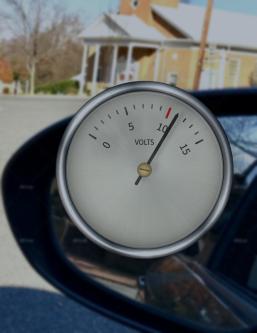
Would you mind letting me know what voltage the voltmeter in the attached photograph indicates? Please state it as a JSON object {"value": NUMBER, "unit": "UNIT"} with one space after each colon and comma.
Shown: {"value": 11, "unit": "V"}
